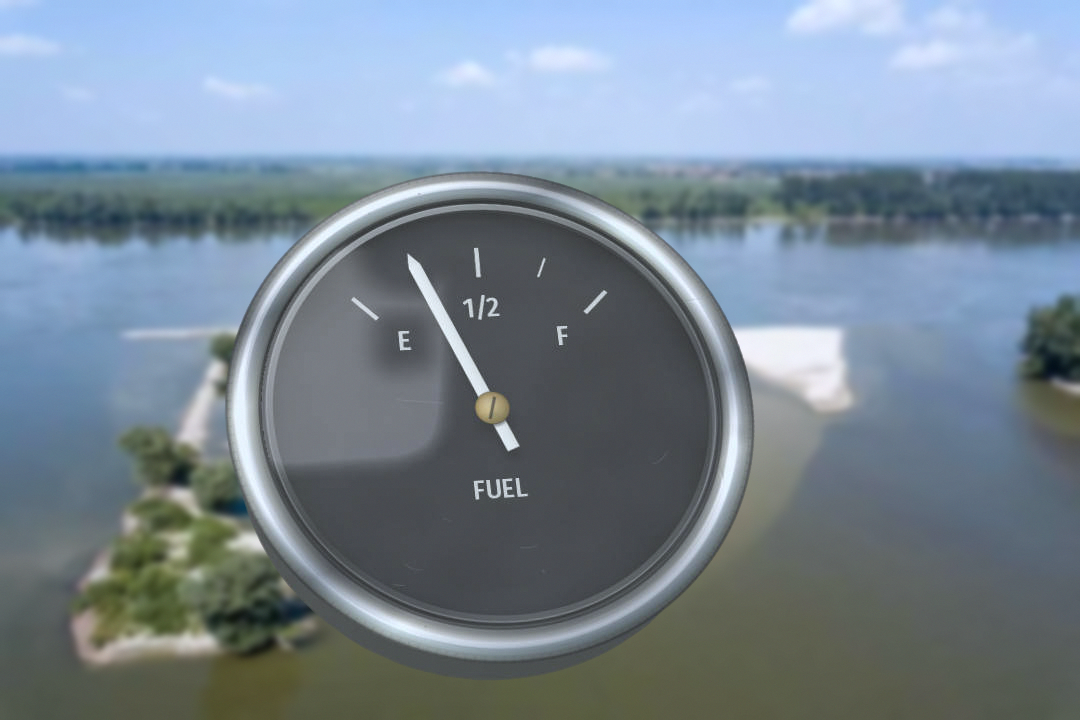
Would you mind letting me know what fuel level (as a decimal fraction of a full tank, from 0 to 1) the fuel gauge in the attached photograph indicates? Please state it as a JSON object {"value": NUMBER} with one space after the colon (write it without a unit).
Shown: {"value": 0.25}
